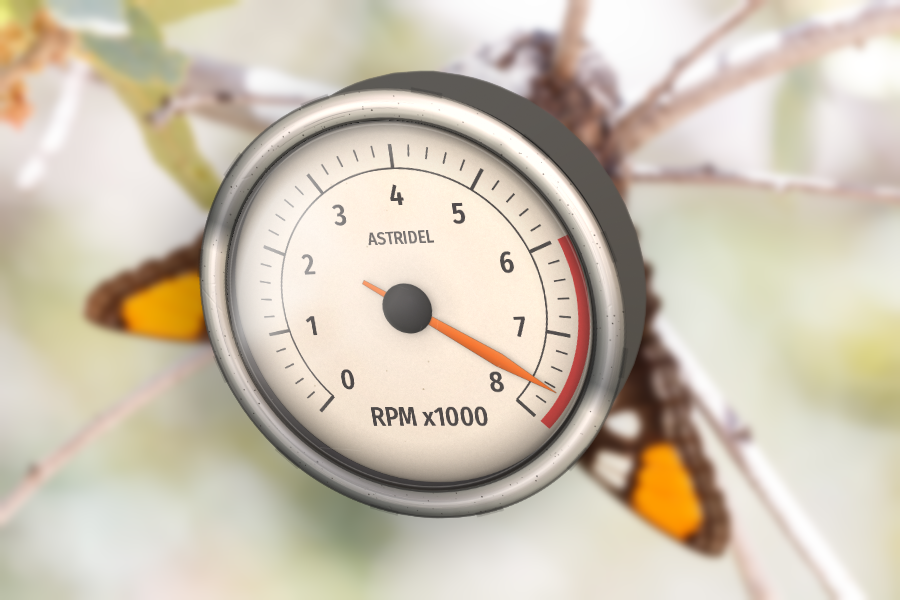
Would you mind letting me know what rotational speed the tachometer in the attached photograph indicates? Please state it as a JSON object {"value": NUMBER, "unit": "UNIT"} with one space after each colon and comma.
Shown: {"value": 7600, "unit": "rpm"}
